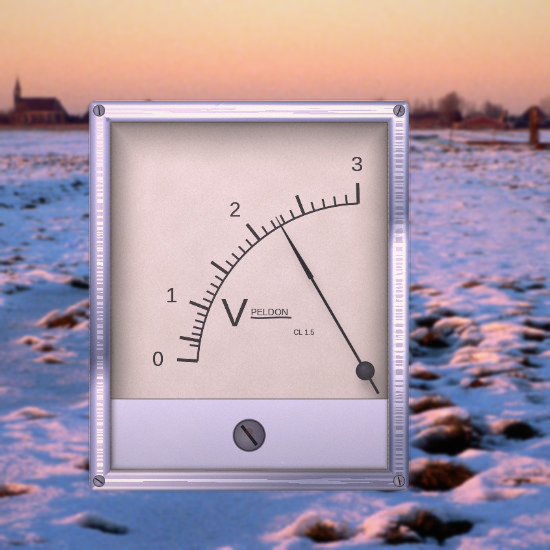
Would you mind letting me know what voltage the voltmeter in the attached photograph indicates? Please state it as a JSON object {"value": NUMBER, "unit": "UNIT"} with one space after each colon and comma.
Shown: {"value": 2.25, "unit": "V"}
